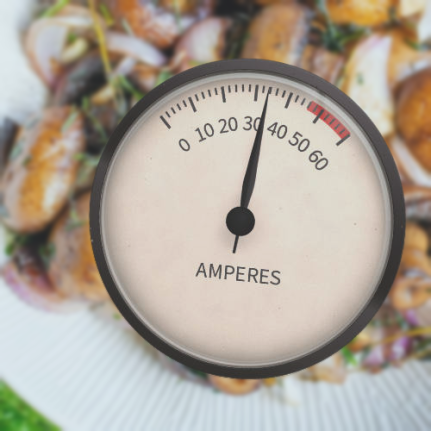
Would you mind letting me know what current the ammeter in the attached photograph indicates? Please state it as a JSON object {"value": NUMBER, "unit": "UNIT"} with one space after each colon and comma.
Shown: {"value": 34, "unit": "A"}
